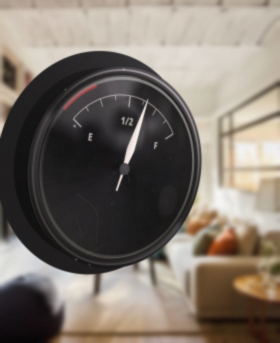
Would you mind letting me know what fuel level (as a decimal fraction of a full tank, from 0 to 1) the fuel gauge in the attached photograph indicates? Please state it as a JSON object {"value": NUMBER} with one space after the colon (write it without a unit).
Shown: {"value": 0.625}
